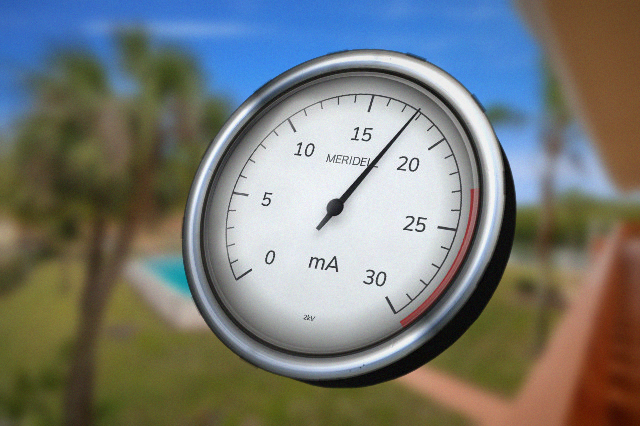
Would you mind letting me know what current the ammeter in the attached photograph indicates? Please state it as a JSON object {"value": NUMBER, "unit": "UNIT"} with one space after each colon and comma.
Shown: {"value": 18, "unit": "mA"}
